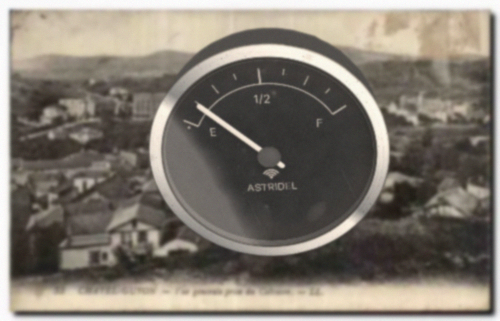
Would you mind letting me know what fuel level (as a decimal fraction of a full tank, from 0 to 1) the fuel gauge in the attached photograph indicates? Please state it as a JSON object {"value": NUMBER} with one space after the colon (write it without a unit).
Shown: {"value": 0.125}
